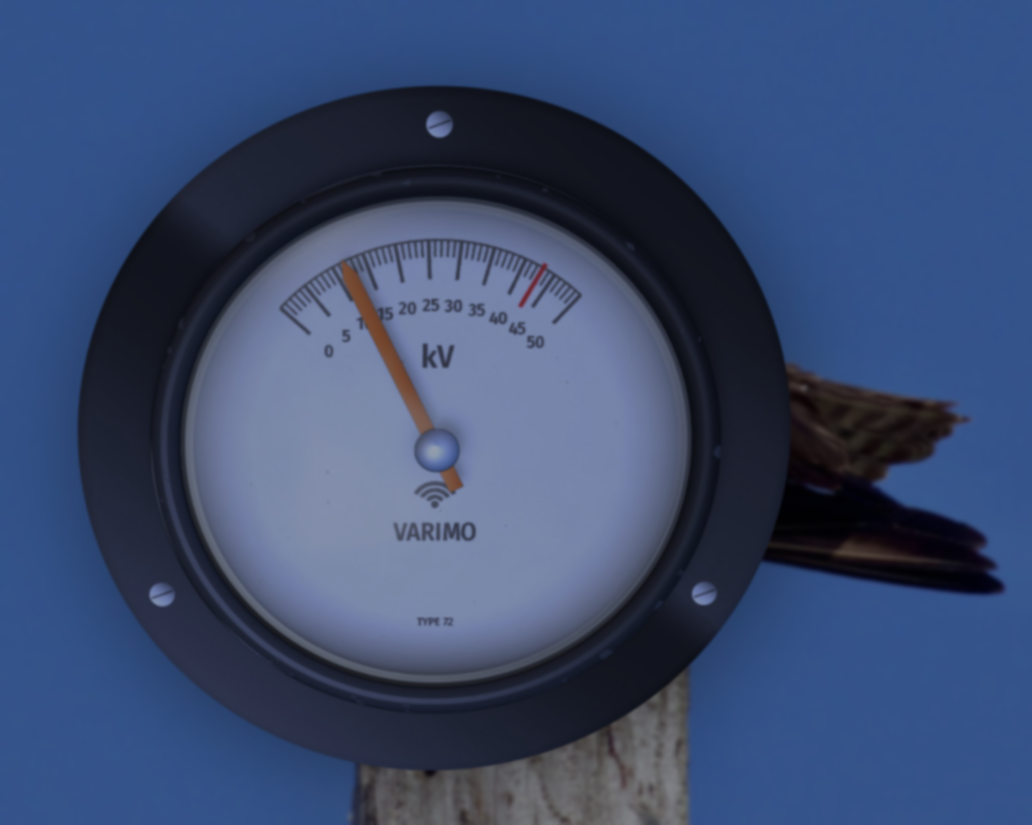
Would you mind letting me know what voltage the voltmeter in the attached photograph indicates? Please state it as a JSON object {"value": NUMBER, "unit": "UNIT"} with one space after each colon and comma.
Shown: {"value": 12, "unit": "kV"}
